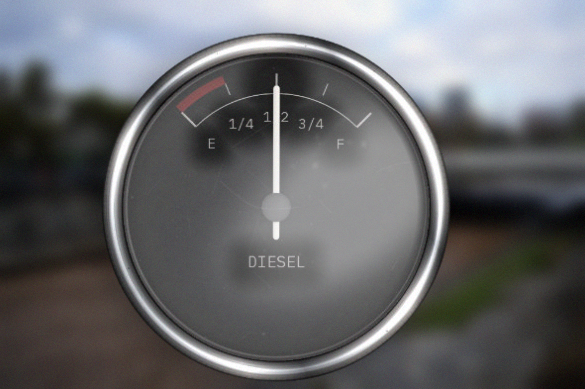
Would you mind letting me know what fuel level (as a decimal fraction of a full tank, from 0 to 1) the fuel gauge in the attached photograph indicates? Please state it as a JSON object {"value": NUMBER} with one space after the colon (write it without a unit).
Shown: {"value": 0.5}
